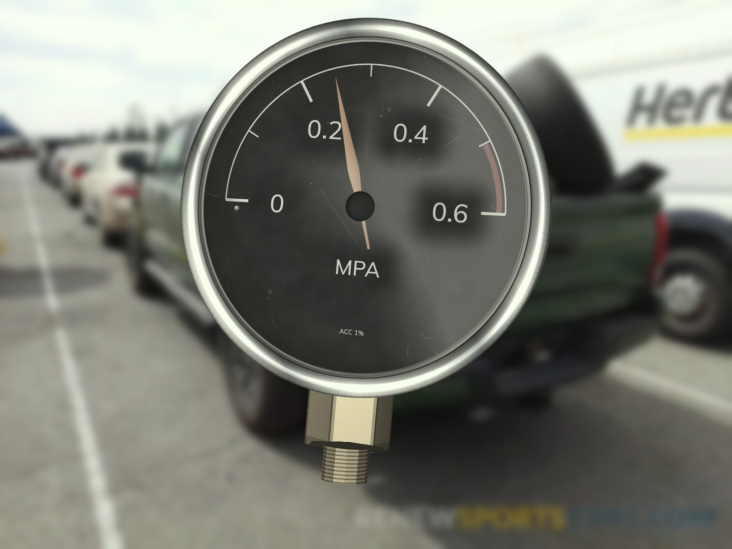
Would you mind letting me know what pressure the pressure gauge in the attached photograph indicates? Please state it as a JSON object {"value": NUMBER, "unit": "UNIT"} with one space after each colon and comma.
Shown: {"value": 0.25, "unit": "MPa"}
